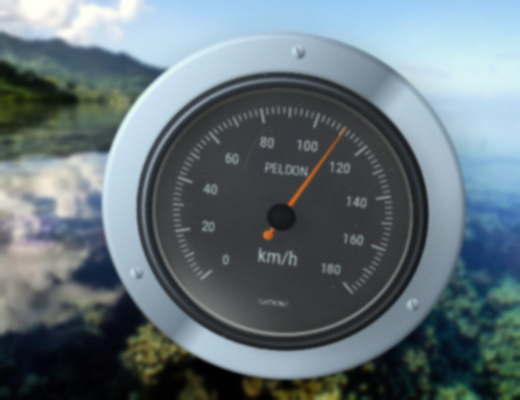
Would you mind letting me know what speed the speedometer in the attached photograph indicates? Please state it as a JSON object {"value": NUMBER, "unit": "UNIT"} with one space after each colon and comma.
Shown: {"value": 110, "unit": "km/h"}
